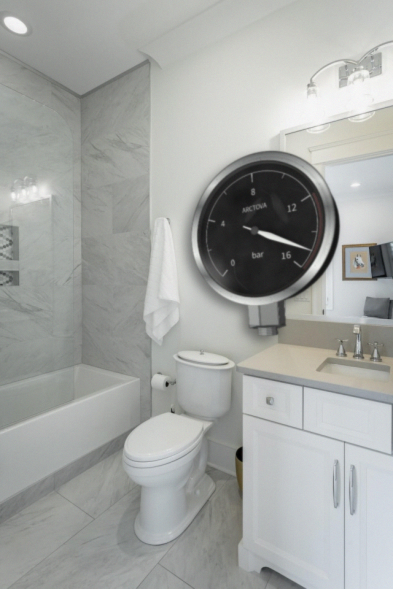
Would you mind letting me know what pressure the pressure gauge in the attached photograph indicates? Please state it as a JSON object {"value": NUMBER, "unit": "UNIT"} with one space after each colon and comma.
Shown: {"value": 15, "unit": "bar"}
